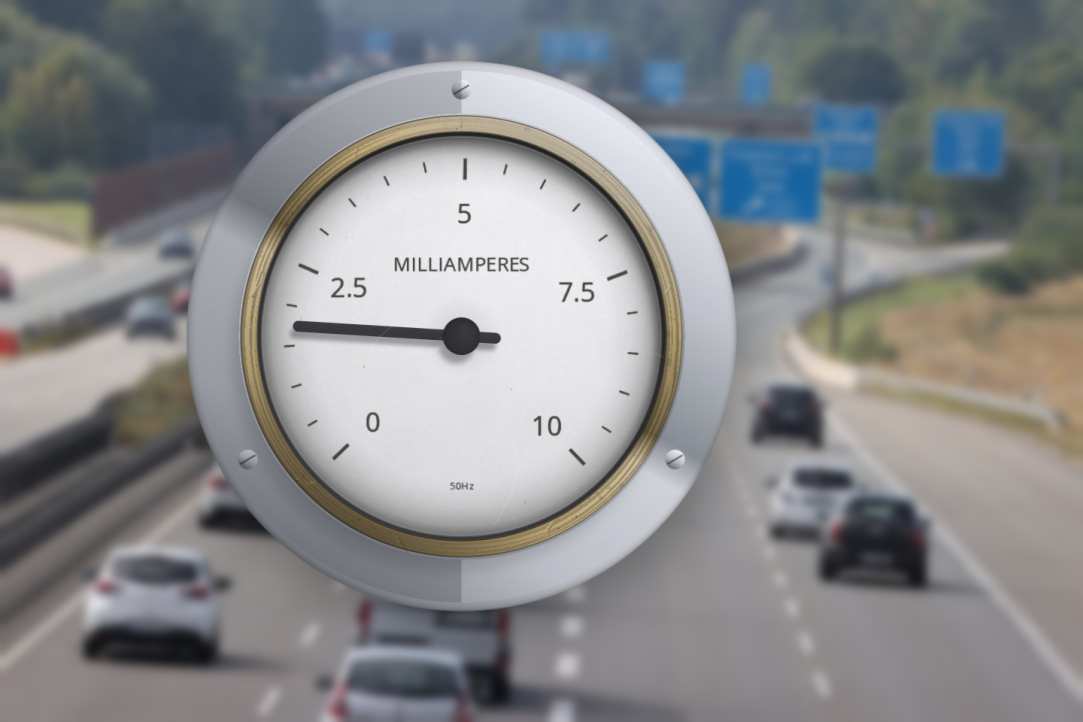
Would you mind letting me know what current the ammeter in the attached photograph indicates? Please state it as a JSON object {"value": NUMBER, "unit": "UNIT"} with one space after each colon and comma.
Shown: {"value": 1.75, "unit": "mA"}
